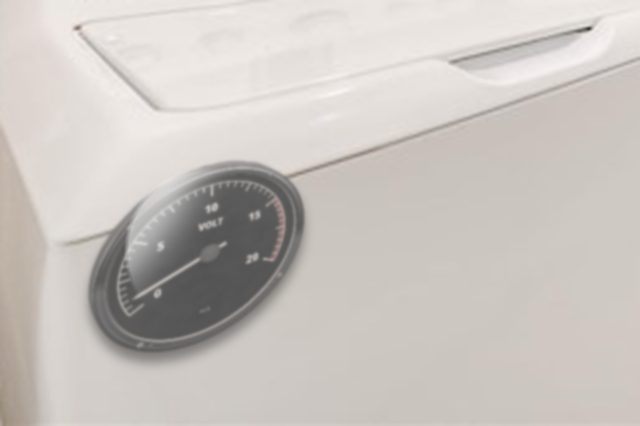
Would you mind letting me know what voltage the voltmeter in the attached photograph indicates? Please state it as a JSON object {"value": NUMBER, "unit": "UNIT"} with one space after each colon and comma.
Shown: {"value": 1, "unit": "V"}
